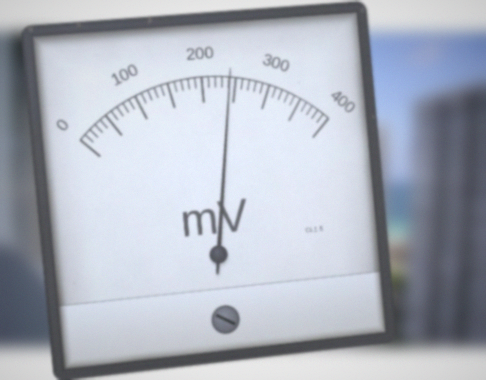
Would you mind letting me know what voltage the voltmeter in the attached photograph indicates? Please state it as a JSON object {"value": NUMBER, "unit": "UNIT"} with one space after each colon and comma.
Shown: {"value": 240, "unit": "mV"}
